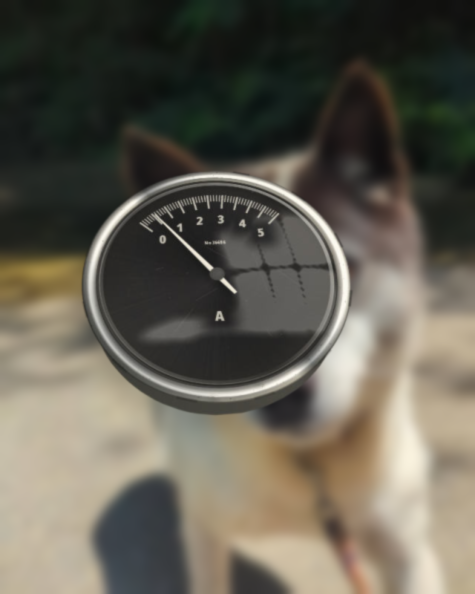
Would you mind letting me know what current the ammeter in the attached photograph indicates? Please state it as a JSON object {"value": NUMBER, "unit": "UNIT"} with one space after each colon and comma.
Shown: {"value": 0.5, "unit": "A"}
